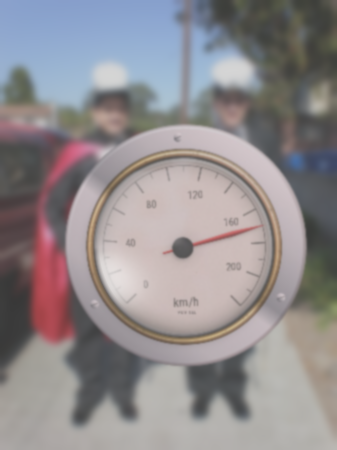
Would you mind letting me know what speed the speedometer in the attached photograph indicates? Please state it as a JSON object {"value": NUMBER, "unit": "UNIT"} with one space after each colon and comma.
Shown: {"value": 170, "unit": "km/h"}
